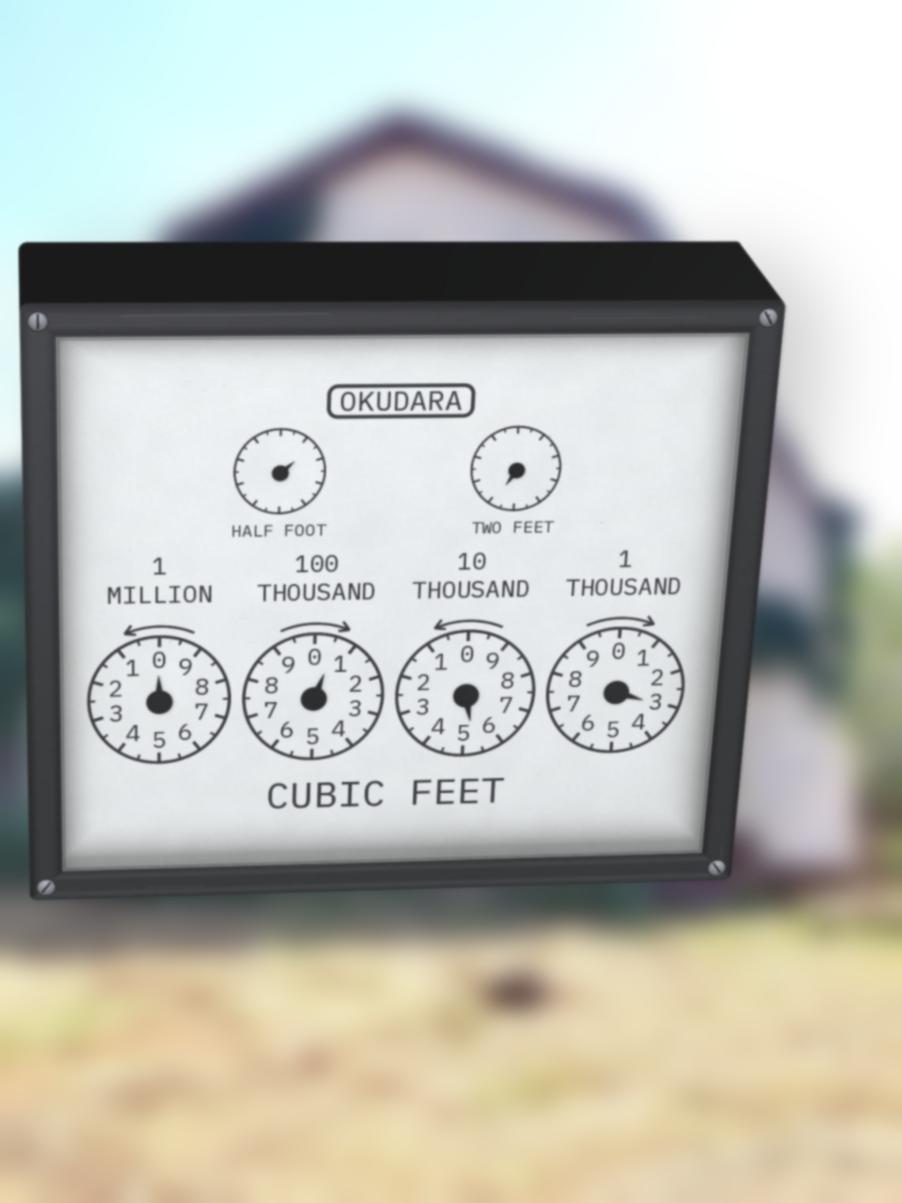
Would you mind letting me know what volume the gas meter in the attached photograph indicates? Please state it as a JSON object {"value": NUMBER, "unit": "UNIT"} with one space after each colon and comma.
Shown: {"value": 5300, "unit": "ft³"}
